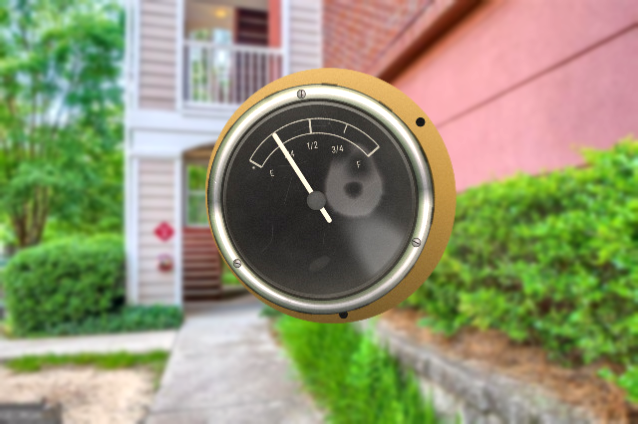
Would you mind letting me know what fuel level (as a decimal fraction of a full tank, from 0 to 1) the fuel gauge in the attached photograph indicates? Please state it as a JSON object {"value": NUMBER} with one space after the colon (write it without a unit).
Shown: {"value": 0.25}
